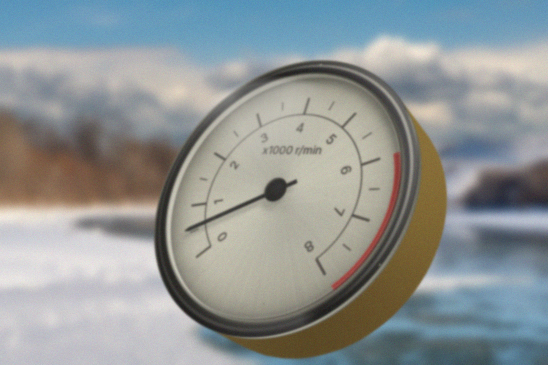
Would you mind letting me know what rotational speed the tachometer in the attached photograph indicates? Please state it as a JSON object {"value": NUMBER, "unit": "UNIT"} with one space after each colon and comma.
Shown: {"value": 500, "unit": "rpm"}
